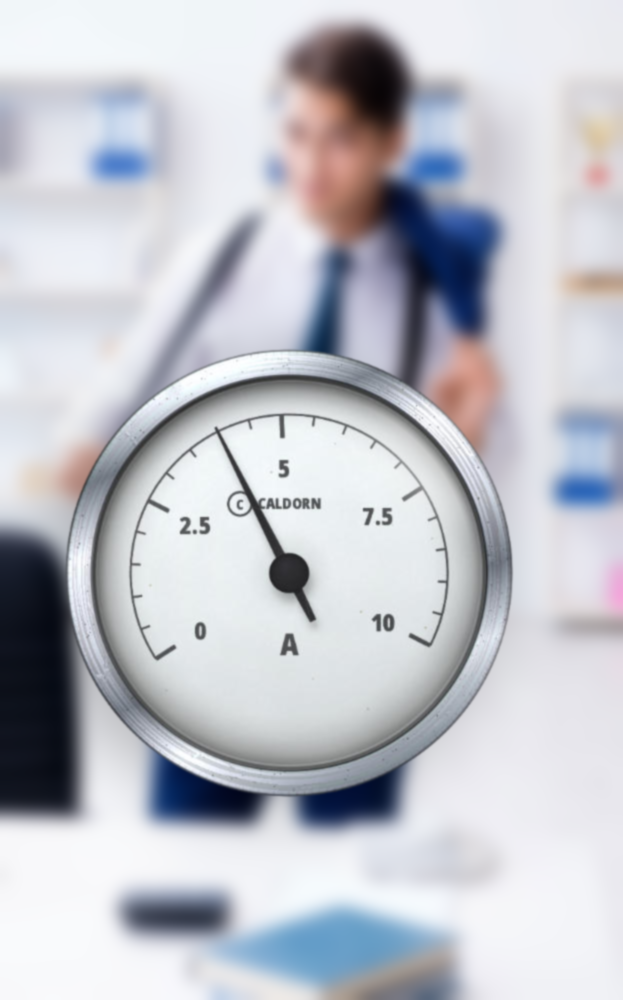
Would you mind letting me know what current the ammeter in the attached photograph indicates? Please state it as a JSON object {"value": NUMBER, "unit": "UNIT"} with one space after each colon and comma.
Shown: {"value": 4, "unit": "A"}
